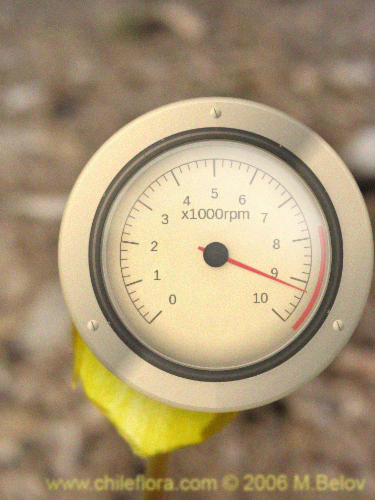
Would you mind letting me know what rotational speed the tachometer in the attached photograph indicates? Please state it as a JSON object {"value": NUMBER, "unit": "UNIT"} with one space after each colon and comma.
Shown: {"value": 9200, "unit": "rpm"}
